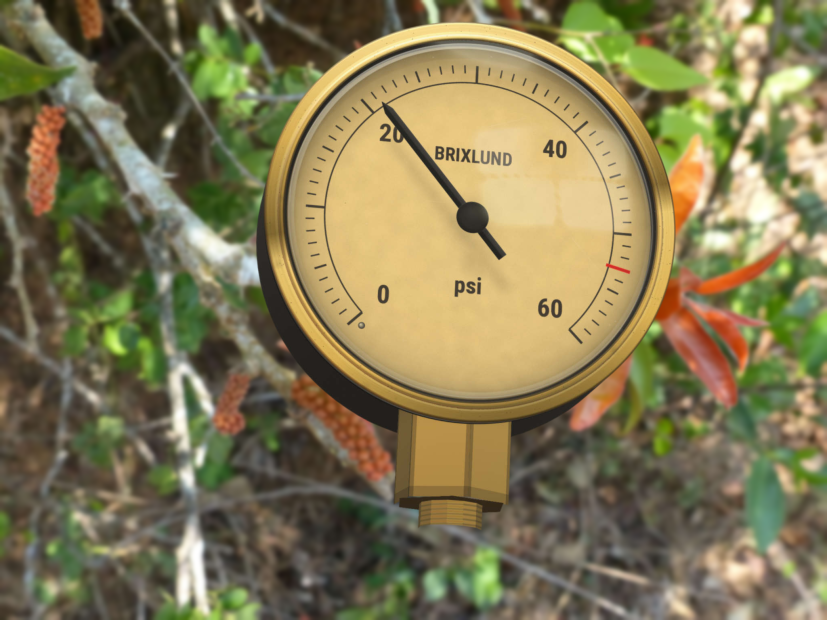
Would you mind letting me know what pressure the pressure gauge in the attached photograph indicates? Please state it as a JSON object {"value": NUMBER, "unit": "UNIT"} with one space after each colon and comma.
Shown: {"value": 21, "unit": "psi"}
